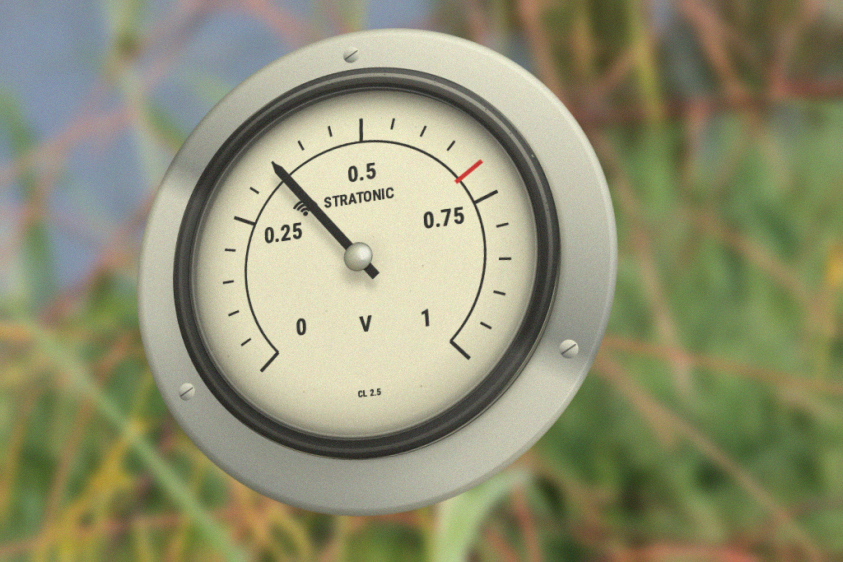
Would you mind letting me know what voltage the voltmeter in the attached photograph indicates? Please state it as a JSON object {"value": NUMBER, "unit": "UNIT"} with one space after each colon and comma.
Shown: {"value": 0.35, "unit": "V"}
